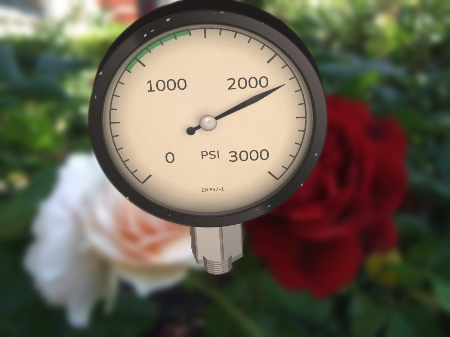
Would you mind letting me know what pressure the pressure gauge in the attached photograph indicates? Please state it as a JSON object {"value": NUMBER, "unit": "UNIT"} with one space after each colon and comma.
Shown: {"value": 2200, "unit": "psi"}
